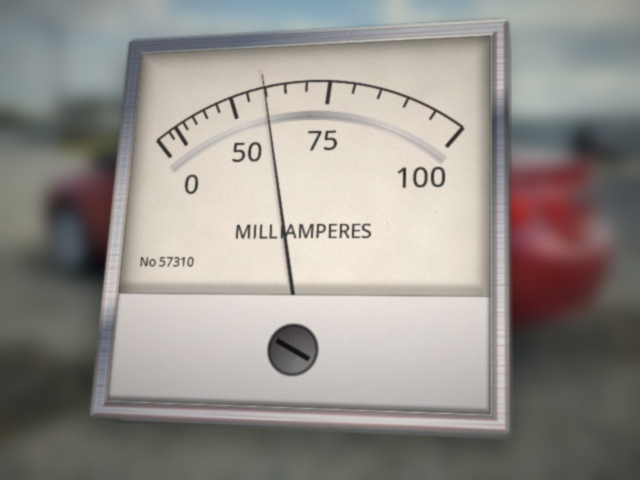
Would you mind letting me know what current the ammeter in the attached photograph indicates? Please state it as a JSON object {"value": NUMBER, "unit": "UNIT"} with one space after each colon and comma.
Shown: {"value": 60, "unit": "mA"}
